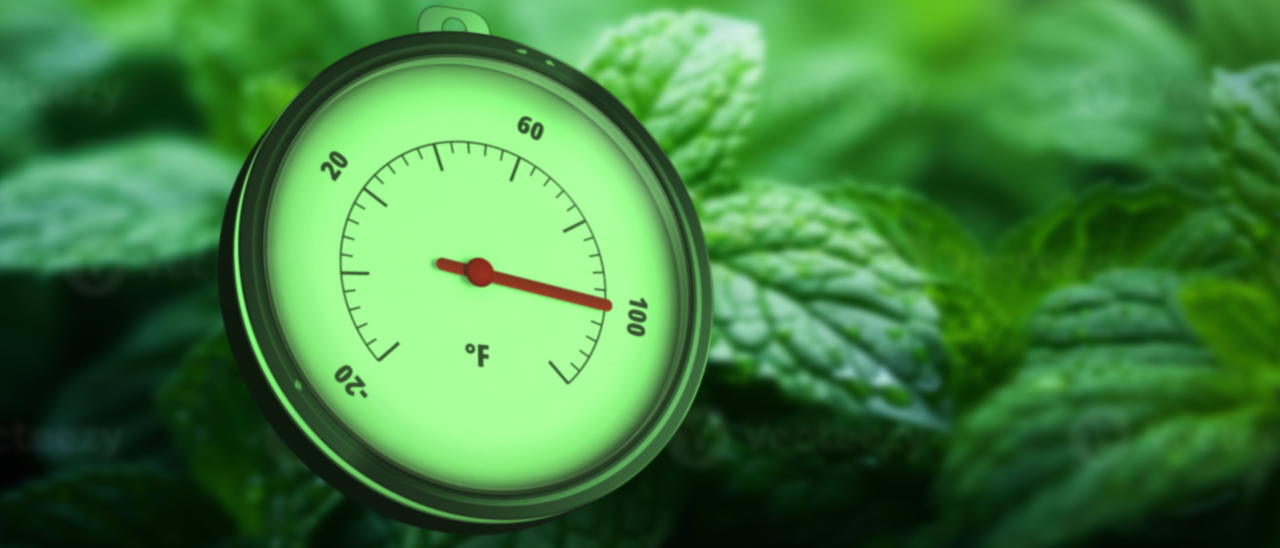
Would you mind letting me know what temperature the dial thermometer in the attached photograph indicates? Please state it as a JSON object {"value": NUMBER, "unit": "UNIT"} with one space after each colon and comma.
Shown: {"value": 100, "unit": "°F"}
